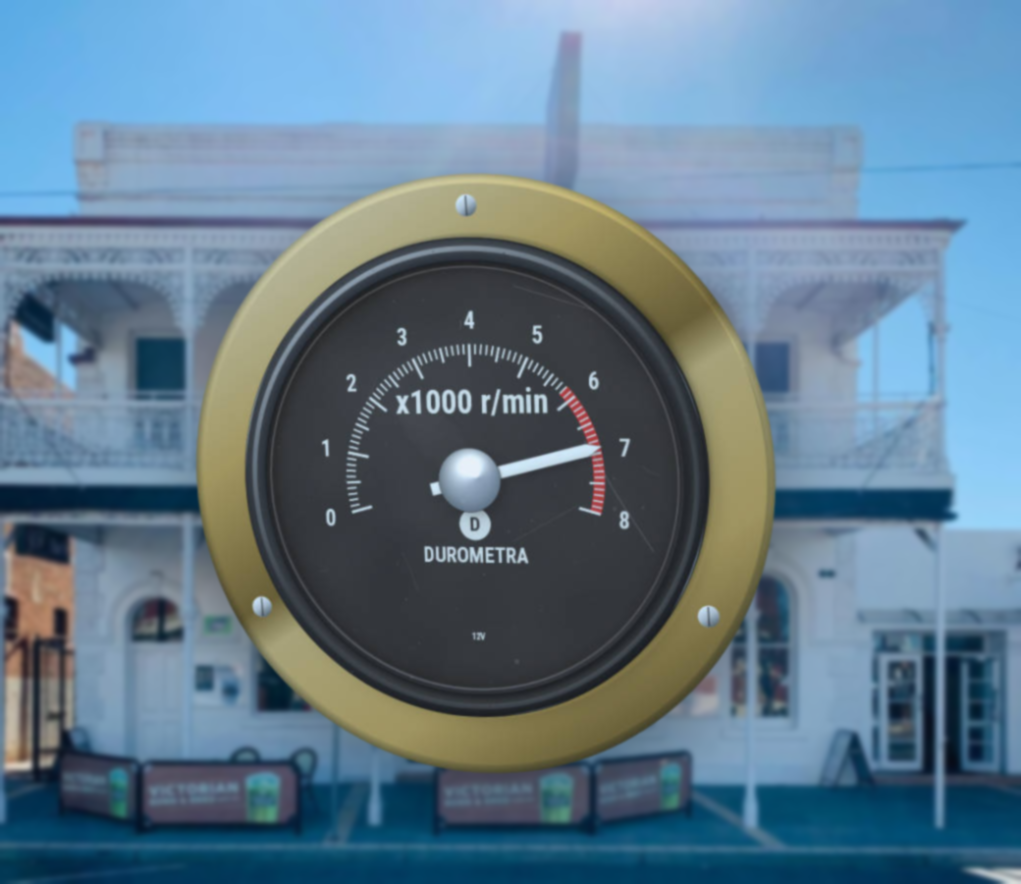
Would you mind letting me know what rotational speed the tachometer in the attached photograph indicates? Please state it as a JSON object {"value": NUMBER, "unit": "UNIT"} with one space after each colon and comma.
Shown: {"value": 6900, "unit": "rpm"}
